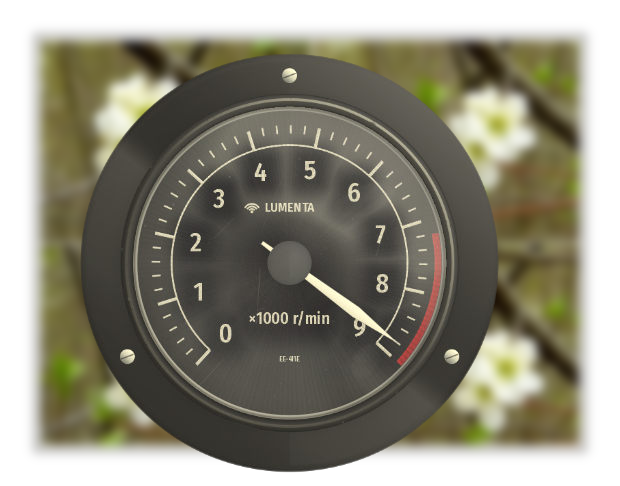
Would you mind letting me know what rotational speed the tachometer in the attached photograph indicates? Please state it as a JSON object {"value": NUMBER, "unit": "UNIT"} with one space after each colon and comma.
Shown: {"value": 8800, "unit": "rpm"}
